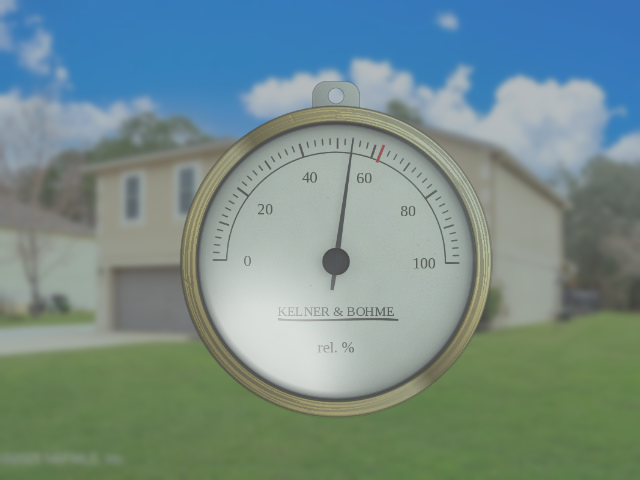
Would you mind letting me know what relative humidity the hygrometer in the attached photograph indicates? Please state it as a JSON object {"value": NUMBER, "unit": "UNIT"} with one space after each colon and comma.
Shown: {"value": 54, "unit": "%"}
